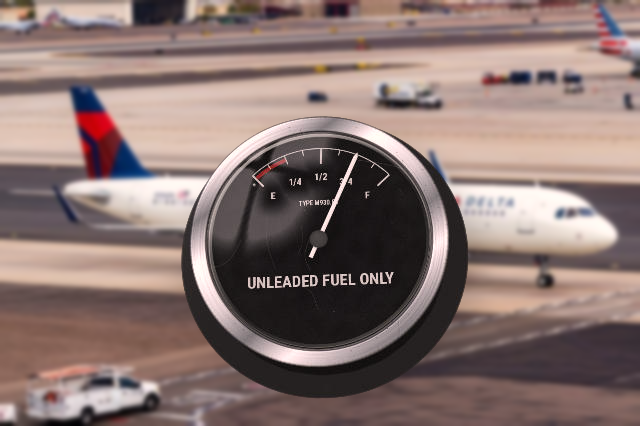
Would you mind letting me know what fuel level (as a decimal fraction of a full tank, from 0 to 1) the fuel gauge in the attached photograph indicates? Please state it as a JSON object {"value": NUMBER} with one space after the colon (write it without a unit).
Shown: {"value": 0.75}
